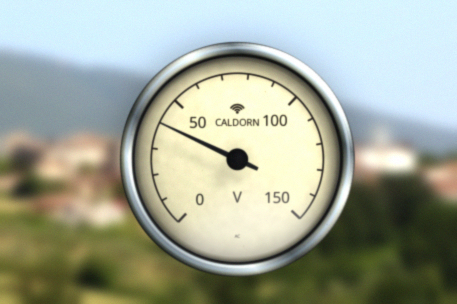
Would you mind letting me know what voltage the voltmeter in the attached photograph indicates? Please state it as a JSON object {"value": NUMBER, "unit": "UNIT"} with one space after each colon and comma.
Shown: {"value": 40, "unit": "V"}
